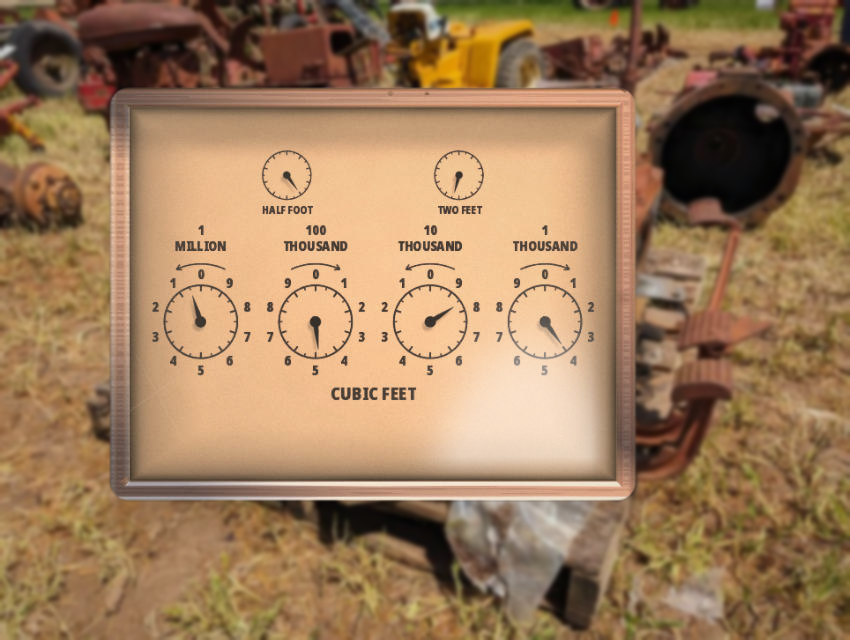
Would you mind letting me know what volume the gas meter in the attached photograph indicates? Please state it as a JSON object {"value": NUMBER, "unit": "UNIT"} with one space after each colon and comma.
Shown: {"value": 48400, "unit": "ft³"}
